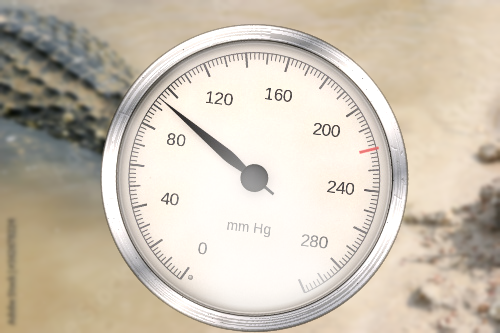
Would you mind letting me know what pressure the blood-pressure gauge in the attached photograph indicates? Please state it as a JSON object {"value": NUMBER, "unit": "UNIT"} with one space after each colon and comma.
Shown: {"value": 94, "unit": "mmHg"}
